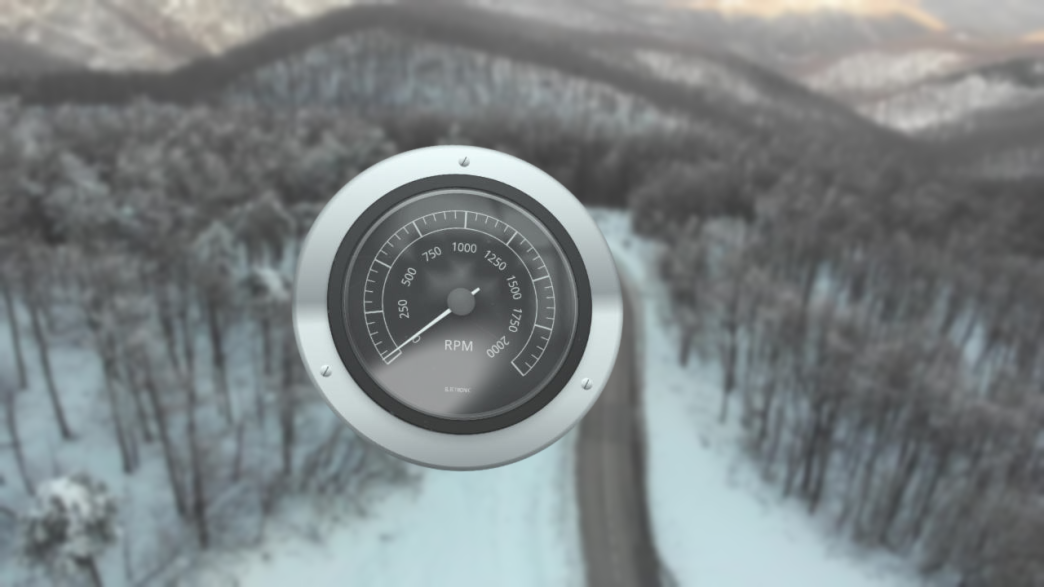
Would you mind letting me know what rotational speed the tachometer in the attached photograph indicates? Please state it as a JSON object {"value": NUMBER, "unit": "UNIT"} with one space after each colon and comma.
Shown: {"value": 25, "unit": "rpm"}
